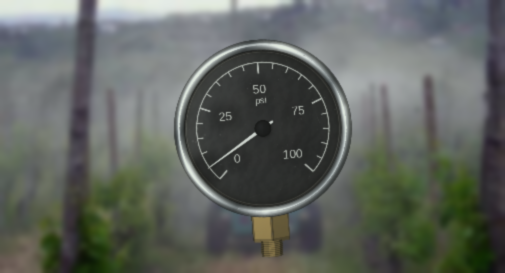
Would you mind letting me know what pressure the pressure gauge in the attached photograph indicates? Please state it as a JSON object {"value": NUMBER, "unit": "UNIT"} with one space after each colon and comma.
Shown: {"value": 5, "unit": "psi"}
